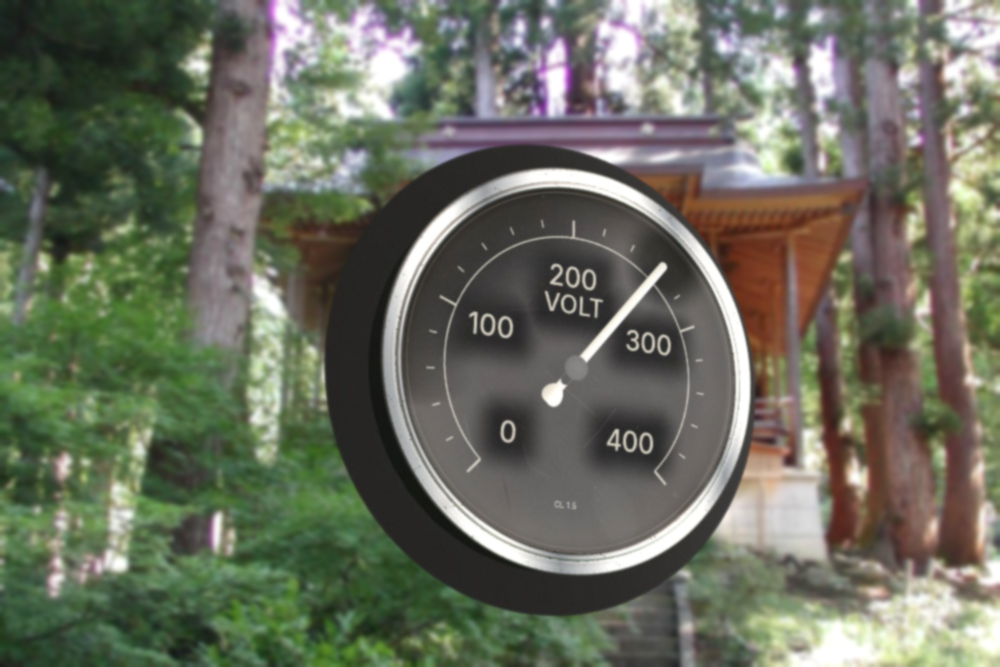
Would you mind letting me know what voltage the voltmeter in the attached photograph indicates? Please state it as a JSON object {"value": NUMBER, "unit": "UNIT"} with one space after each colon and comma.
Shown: {"value": 260, "unit": "V"}
